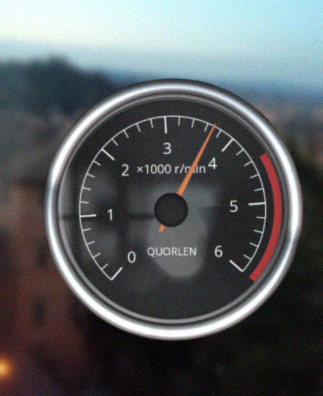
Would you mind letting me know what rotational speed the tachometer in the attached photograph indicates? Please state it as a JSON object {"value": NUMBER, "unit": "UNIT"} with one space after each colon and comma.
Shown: {"value": 3700, "unit": "rpm"}
